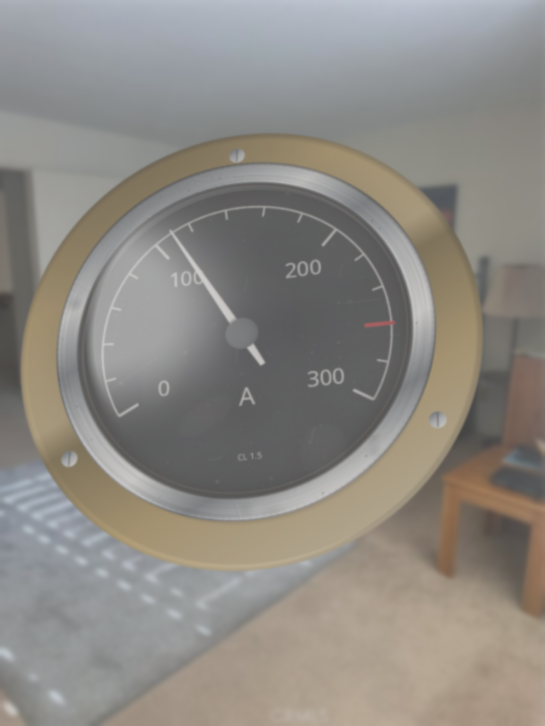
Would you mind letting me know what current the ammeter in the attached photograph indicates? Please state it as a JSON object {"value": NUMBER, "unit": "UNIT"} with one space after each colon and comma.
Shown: {"value": 110, "unit": "A"}
